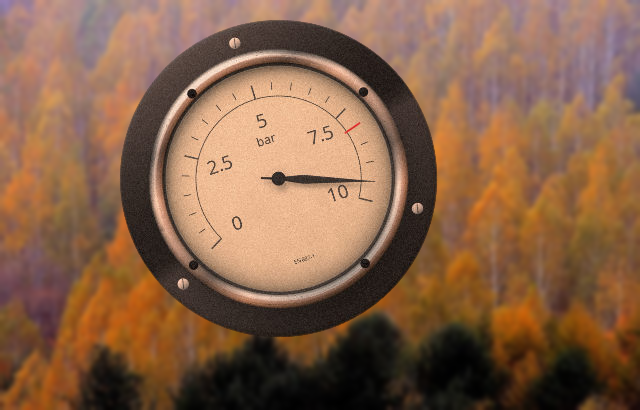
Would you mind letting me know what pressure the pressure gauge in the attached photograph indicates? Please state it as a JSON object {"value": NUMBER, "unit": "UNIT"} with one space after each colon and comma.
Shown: {"value": 9.5, "unit": "bar"}
